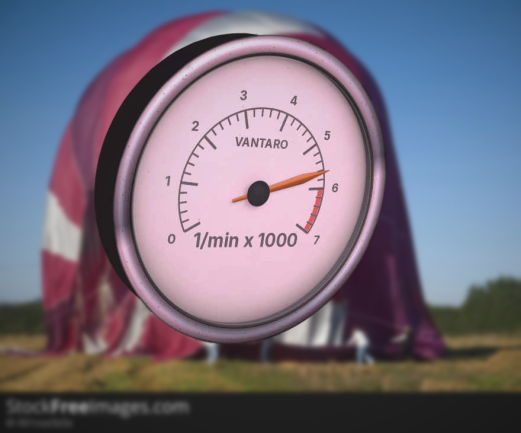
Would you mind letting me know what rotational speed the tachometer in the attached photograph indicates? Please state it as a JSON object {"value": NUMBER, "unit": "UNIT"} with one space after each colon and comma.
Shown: {"value": 5600, "unit": "rpm"}
